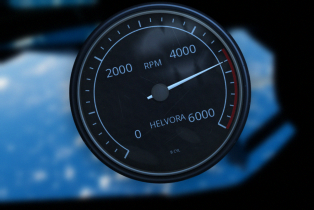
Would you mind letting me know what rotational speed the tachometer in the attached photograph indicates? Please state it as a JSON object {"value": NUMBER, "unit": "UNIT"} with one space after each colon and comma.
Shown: {"value": 4800, "unit": "rpm"}
